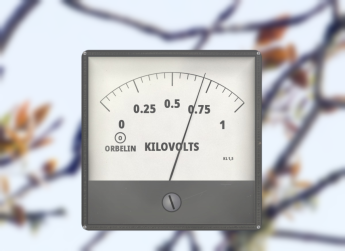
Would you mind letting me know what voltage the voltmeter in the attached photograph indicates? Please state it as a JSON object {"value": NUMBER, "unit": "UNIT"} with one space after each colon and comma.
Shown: {"value": 0.7, "unit": "kV"}
